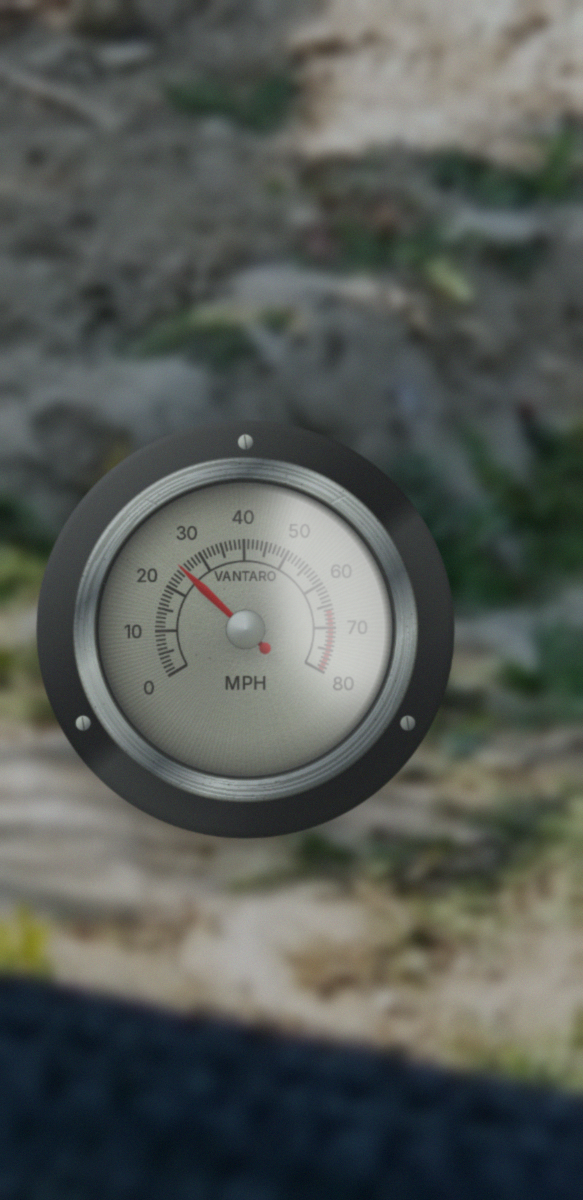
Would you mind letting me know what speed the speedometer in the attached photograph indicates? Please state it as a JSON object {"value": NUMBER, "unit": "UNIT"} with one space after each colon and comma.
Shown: {"value": 25, "unit": "mph"}
